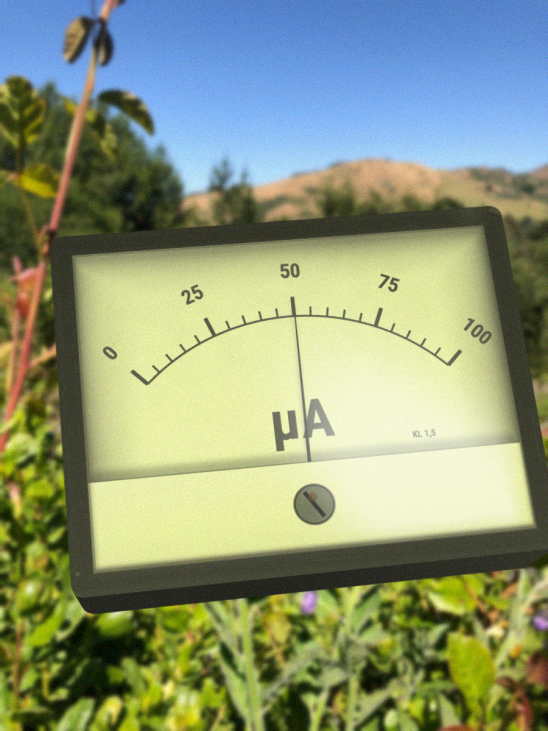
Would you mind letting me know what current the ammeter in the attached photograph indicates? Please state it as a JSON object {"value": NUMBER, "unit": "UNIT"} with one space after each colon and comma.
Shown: {"value": 50, "unit": "µA"}
